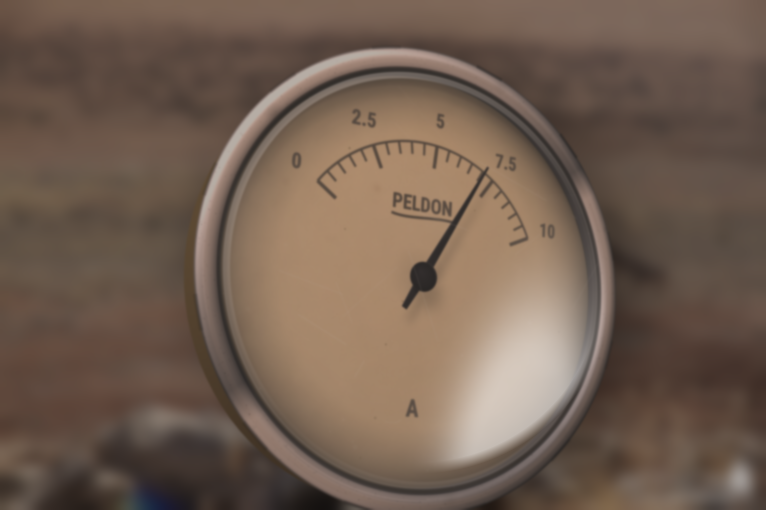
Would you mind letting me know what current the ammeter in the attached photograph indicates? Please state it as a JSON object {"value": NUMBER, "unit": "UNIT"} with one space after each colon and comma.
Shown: {"value": 7, "unit": "A"}
